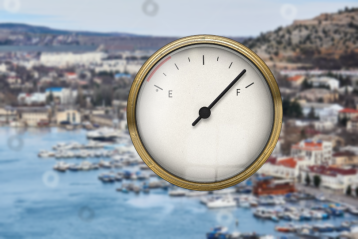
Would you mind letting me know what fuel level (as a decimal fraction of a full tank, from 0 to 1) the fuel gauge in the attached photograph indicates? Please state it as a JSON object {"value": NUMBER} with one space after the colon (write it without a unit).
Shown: {"value": 0.875}
